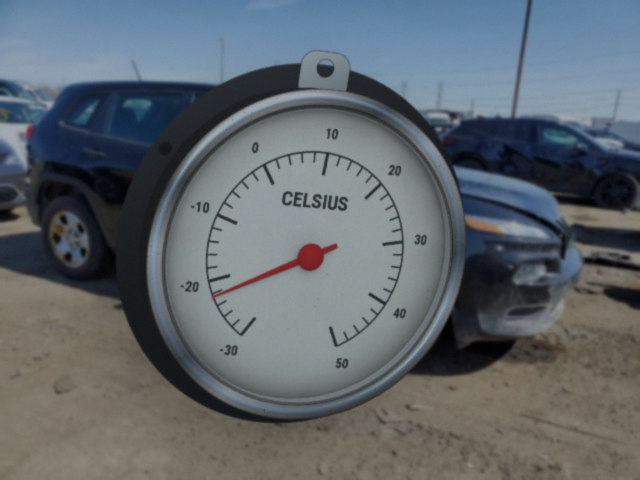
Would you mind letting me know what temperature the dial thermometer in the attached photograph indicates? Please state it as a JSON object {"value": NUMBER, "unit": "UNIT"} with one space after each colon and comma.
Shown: {"value": -22, "unit": "°C"}
